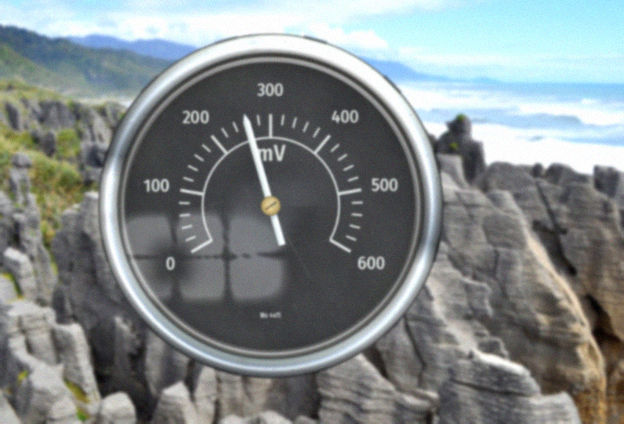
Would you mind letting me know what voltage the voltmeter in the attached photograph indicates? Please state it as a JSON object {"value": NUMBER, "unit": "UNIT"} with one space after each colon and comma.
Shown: {"value": 260, "unit": "mV"}
